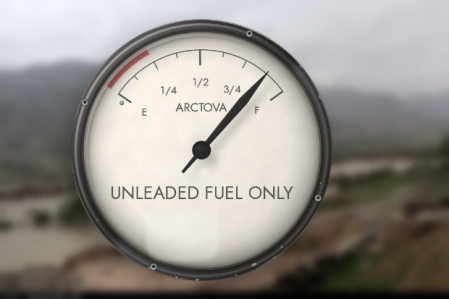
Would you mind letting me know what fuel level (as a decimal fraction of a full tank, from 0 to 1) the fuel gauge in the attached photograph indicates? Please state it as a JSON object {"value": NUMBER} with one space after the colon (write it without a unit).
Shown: {"value": 0.875}
